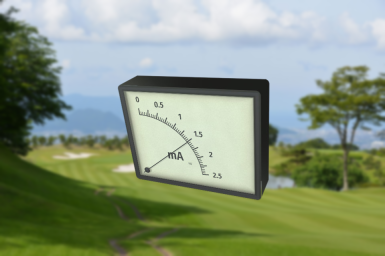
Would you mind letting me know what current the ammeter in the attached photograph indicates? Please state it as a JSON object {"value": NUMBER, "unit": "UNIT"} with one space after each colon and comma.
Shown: {"value": 1.5, "unit": "mA"}
